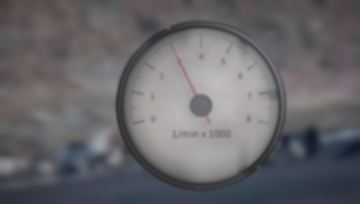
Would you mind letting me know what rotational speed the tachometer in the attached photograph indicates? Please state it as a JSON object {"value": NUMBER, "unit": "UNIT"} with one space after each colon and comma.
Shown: {"value": 3000, "unit": "rpm"}
